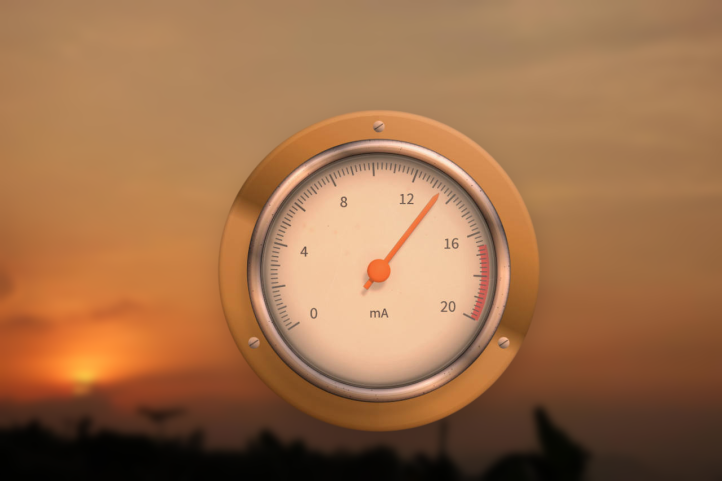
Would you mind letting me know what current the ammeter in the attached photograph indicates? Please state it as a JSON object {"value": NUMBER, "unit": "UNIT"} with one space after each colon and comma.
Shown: {"value": 13.4, "unit": "mA"}
